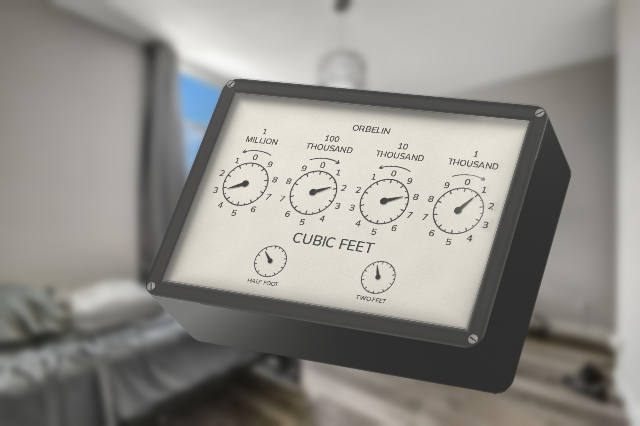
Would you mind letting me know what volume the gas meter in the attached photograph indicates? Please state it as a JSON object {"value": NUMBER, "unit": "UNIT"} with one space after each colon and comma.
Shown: {"value": 318100, "unit": "ft³"}
